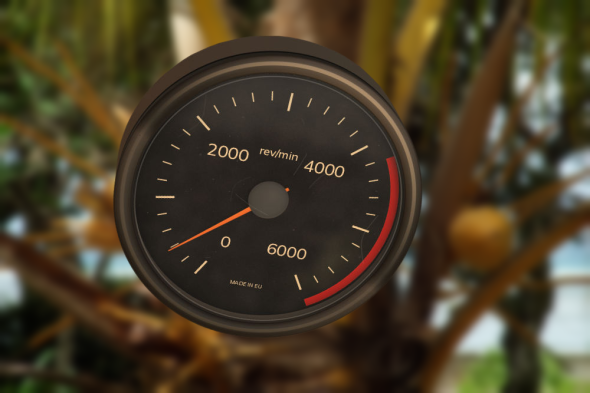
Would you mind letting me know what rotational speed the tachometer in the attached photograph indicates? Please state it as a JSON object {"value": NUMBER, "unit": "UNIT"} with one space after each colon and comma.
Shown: {"value": 400, "unit": "rpm"}
